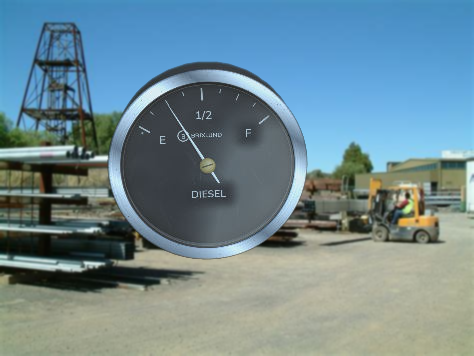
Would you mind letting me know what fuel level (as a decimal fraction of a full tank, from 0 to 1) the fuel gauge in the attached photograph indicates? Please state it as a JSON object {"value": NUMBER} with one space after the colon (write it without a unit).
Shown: {"value": 0.25}
